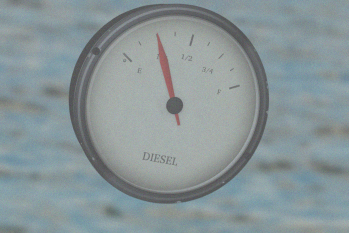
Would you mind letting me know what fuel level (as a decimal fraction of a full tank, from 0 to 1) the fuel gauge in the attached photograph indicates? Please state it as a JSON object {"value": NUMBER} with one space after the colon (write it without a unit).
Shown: {"value": 0.25}
